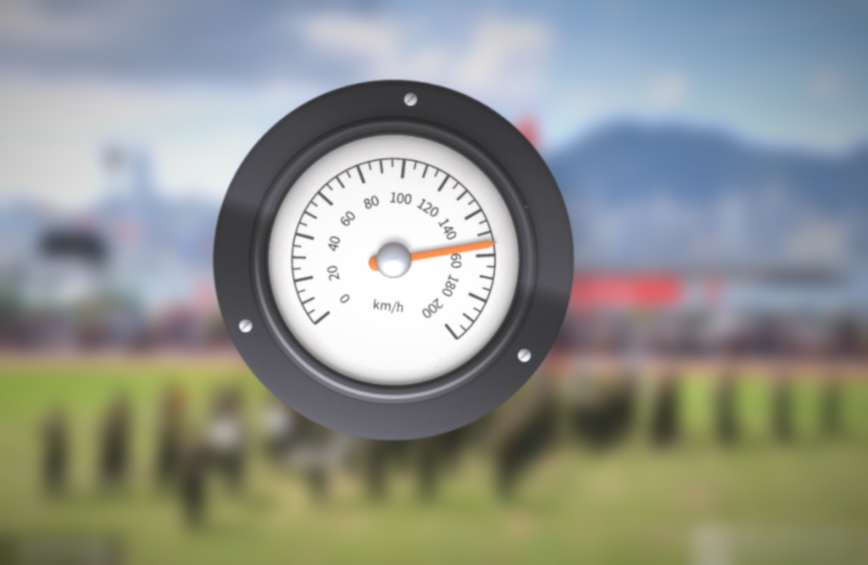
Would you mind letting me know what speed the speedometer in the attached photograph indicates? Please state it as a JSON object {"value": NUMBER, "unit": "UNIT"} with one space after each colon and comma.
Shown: {"value": 155, "unit": "km/h"}
